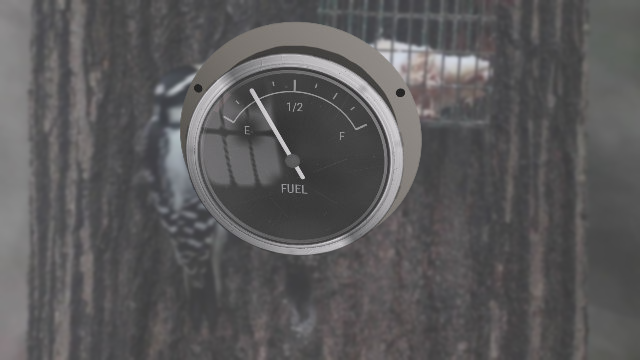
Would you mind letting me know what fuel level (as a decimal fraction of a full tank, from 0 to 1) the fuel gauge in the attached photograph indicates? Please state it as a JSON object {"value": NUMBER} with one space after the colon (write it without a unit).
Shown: {"value": 0.25}
